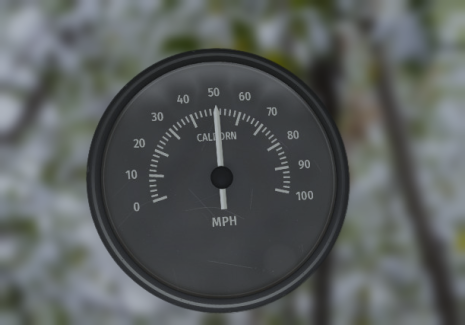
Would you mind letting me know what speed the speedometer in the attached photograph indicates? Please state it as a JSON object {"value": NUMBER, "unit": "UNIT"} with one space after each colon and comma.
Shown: {"value": 50, "unit": "mph"}
